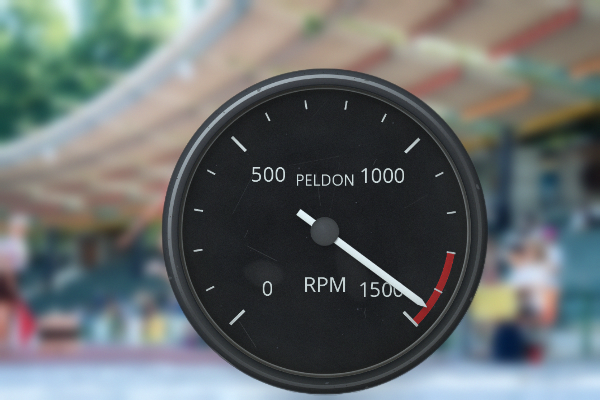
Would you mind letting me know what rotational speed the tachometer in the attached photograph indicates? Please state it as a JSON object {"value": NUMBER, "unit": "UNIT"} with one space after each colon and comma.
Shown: {"value": 1450, "unit": "rpm"}
